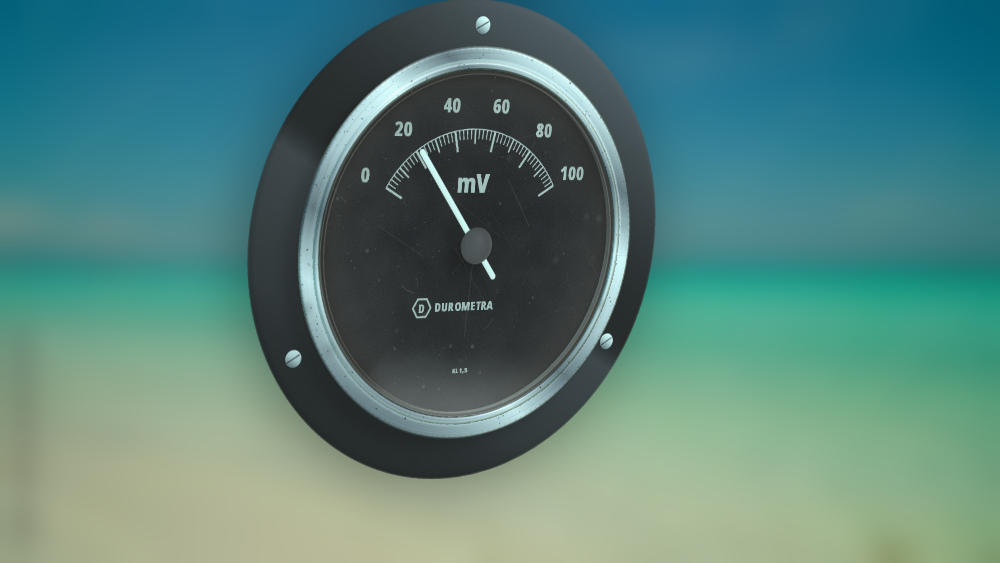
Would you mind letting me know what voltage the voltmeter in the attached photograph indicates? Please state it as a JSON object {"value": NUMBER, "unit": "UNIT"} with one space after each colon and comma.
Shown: {"value": 20, "unit": "mV"}
